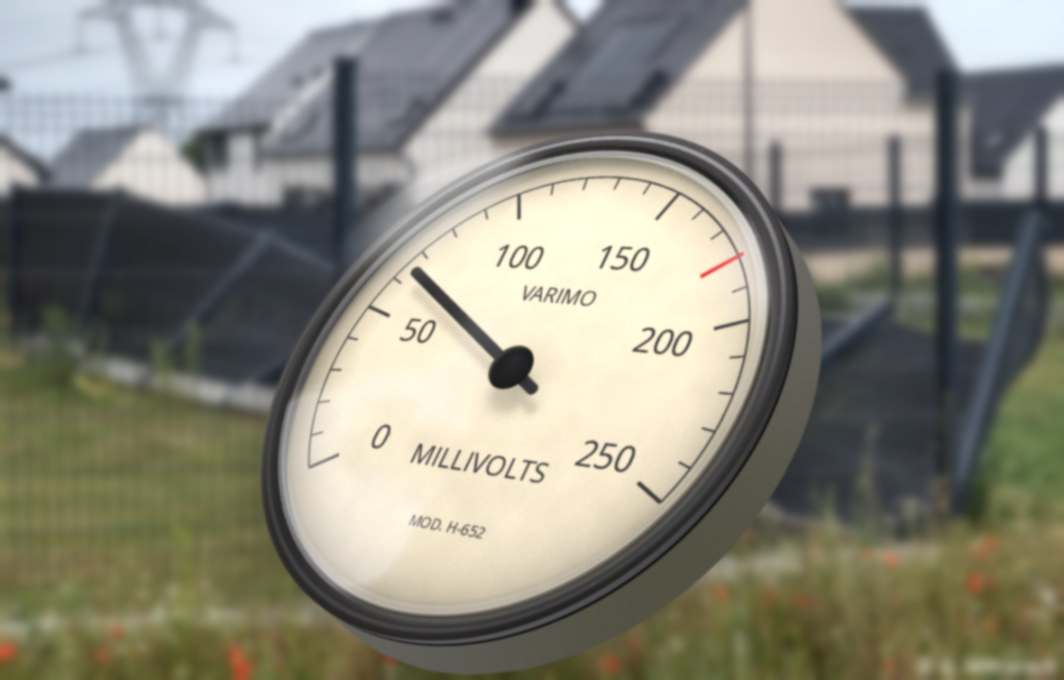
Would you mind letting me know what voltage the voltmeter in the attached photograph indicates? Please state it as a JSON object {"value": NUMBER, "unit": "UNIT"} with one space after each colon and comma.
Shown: {"value": 65, "unit": "mV"}
